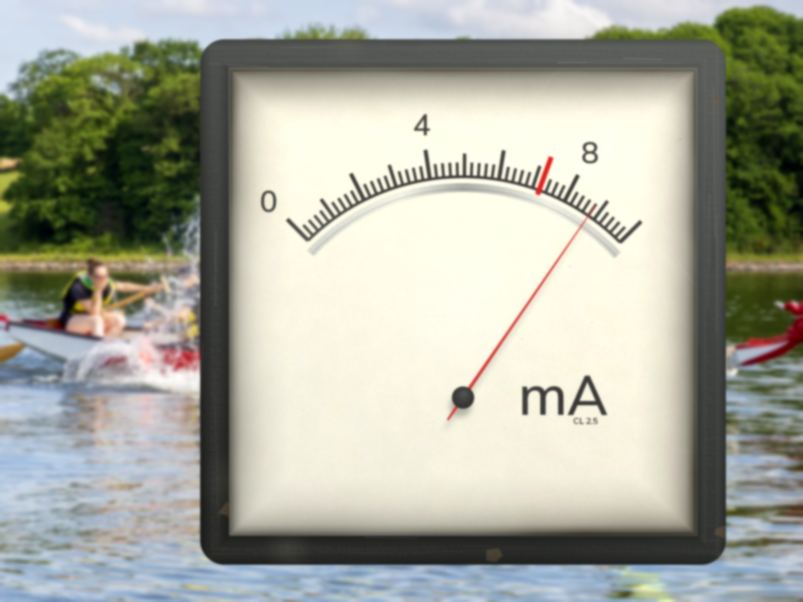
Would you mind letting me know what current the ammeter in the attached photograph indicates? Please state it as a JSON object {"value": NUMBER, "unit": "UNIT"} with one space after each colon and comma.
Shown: {"value": 8.8, "unit": "mA"}
